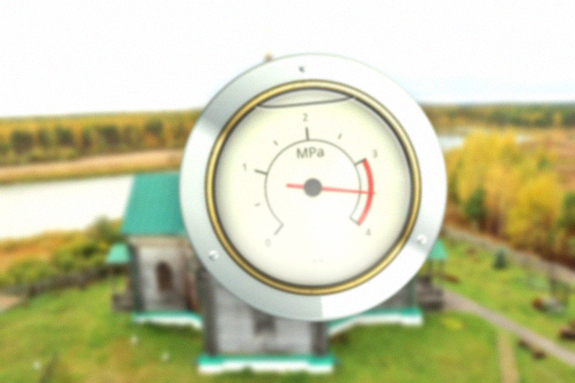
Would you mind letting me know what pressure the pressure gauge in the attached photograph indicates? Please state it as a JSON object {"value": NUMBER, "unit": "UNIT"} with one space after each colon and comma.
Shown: {"value": 3.5, "unit": "MPa"}
